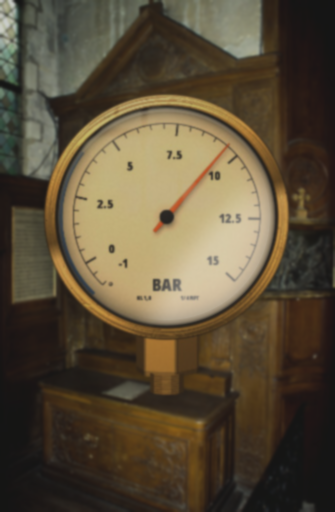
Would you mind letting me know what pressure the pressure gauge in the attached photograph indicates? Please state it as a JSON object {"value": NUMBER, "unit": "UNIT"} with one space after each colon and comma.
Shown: {"value": 9.5, "unit": "bar"}
